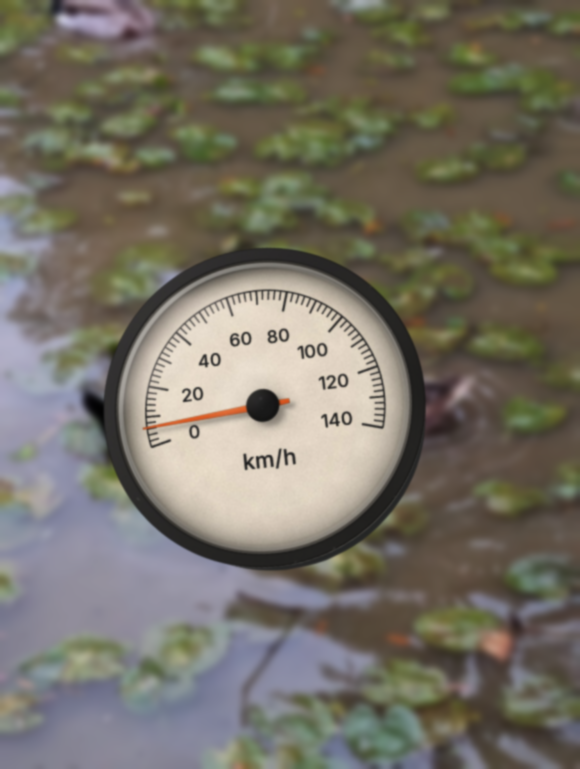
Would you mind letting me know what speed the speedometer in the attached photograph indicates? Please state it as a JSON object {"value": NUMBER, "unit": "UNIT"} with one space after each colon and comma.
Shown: {"value": 6, "unit": "km/h"}
